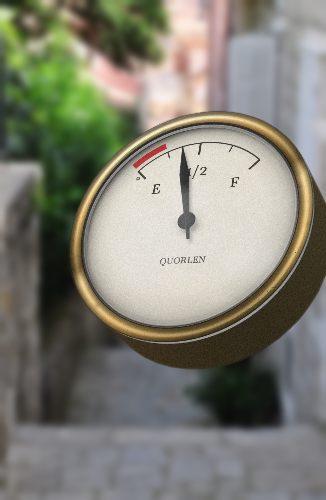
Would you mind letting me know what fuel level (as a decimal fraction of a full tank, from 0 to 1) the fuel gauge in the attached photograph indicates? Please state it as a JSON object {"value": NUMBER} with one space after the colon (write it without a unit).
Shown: {"value": 0.375}
